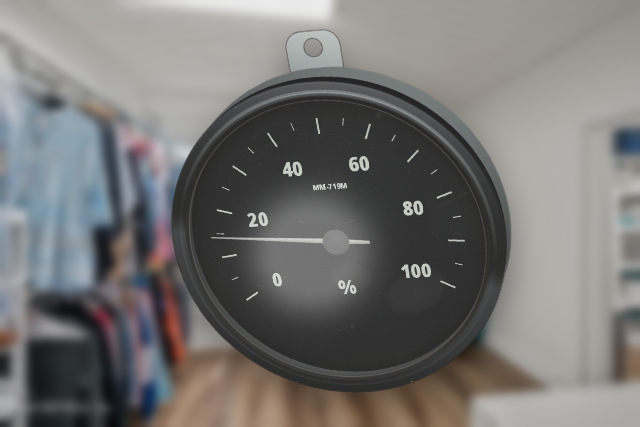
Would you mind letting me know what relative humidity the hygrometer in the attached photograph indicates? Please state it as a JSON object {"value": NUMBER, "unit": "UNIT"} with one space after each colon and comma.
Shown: {"value": 15, "unit": "%"}
